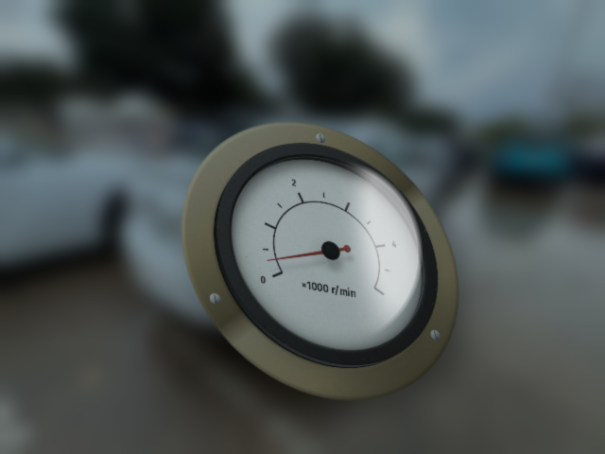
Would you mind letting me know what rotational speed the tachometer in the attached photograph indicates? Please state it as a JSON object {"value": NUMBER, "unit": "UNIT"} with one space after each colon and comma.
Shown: {"value": 250, "unit": "rpm"}
